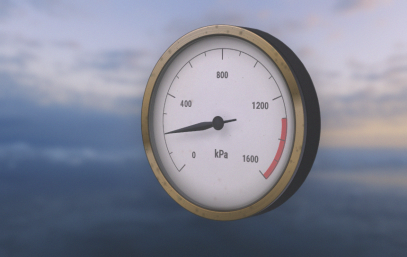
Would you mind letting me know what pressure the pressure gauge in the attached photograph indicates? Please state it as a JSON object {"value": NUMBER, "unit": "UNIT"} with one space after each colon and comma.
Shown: {"value": 200, "unit": "kPa"}
